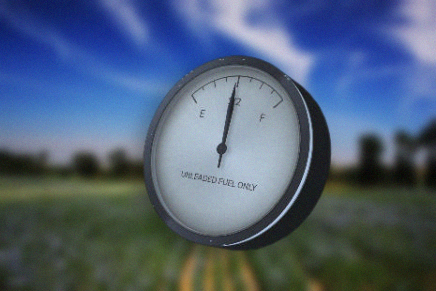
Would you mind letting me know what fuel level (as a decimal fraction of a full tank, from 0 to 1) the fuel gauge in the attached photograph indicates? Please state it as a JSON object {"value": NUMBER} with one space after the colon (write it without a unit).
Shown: {"value": 0.5}
